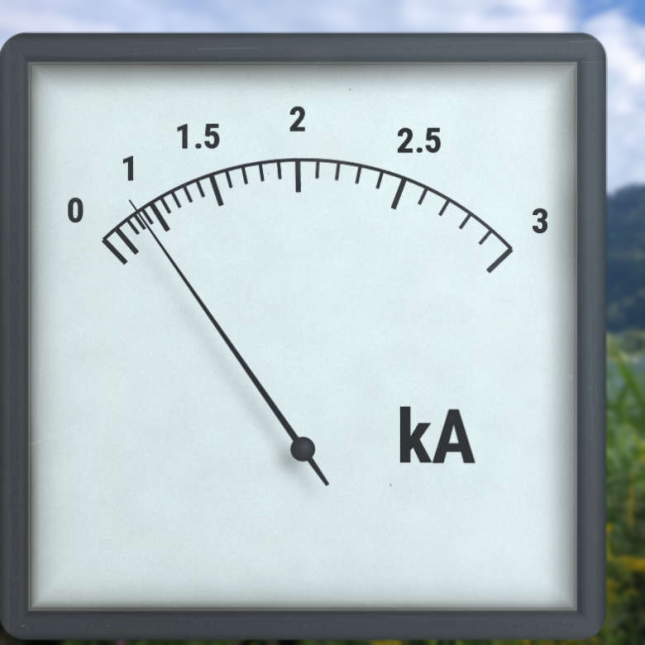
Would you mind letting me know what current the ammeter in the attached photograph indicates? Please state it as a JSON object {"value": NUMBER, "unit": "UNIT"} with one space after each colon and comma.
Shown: {"value": 0.85, "unit": "kA"}
